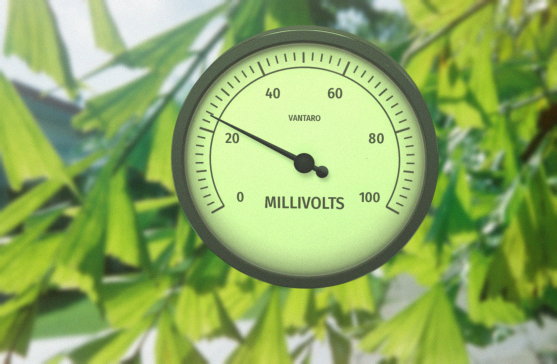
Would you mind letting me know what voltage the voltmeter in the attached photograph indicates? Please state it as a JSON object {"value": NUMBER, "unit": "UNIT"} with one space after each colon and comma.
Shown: {"value": 24, "unit": "mV"}
